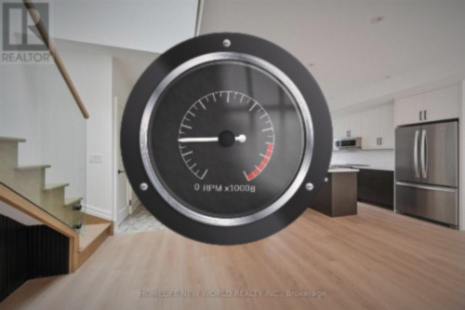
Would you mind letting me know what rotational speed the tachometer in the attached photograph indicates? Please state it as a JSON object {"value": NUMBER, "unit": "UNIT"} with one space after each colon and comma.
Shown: {"value": 1500, "unit": "rpm"}
